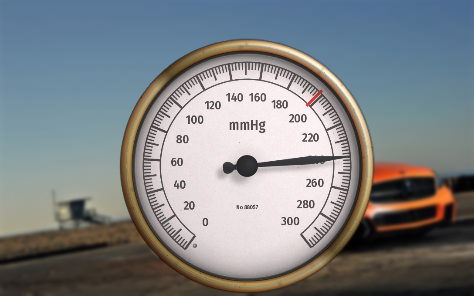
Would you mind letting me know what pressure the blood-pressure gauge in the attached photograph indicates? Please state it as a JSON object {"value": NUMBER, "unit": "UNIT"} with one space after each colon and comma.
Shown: {"value": 240, "unit": "mmHg"}
